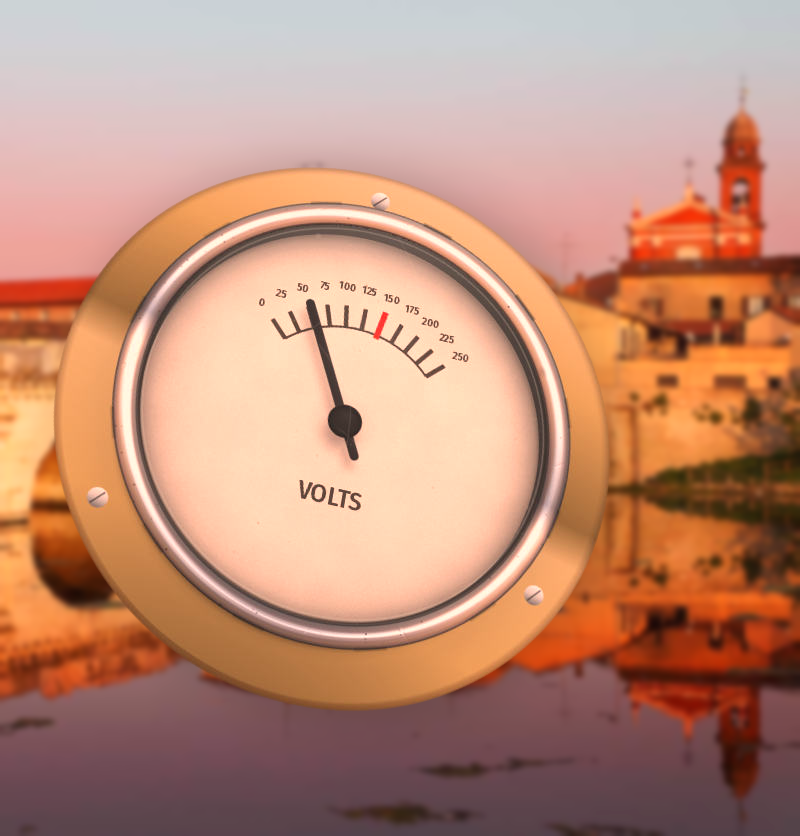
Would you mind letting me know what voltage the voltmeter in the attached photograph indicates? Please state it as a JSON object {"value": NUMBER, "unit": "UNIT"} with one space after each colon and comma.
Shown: {"value": 50, "unit": "V"}
